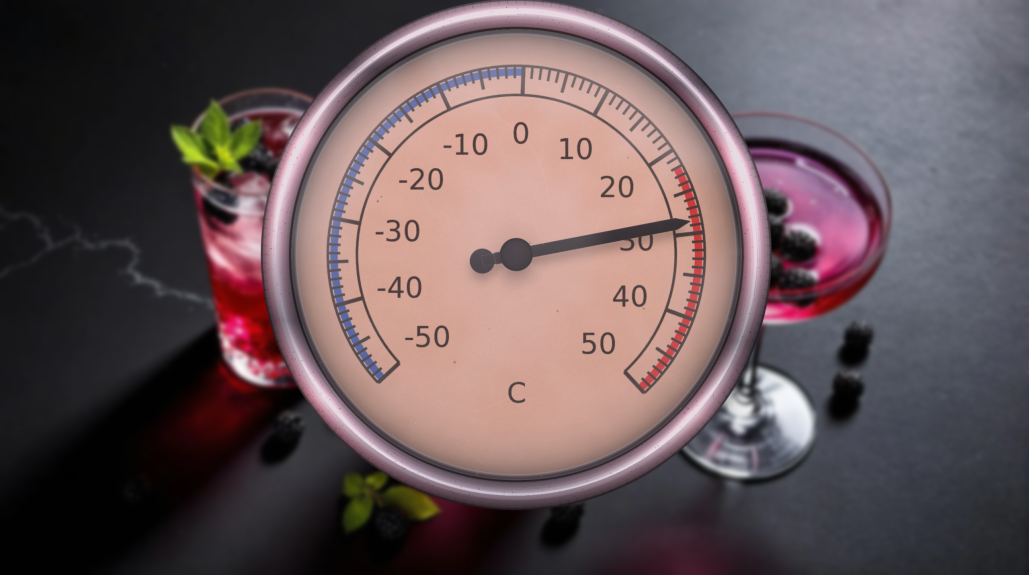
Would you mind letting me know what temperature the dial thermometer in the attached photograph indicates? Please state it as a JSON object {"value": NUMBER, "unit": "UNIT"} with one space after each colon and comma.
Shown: {"value": 28.5, "unit": "°C"}
